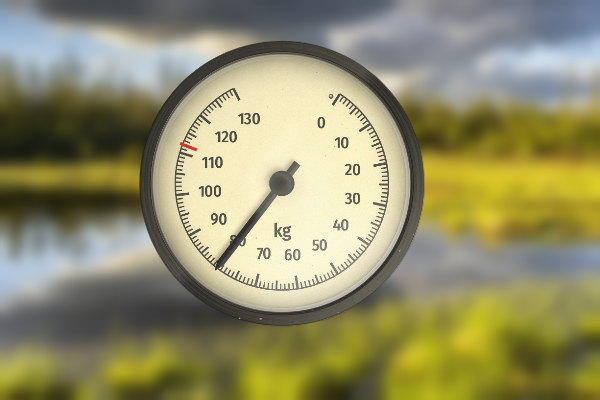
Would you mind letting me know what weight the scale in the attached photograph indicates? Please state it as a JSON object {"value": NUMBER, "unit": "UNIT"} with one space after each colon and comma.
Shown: {"value": 80, "unit": "kg"}
